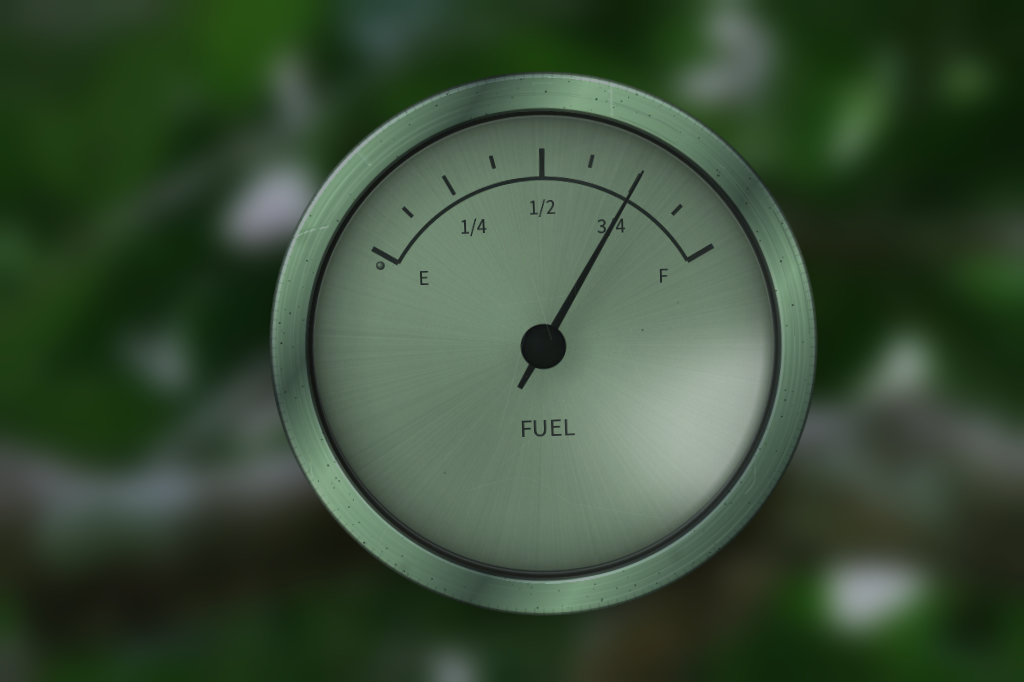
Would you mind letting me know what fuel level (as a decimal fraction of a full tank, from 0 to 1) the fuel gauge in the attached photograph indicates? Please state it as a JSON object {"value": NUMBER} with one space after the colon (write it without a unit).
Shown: {"value": 0.75}
